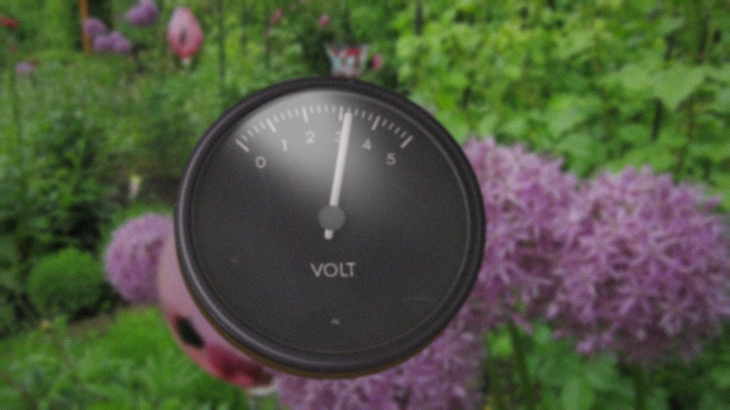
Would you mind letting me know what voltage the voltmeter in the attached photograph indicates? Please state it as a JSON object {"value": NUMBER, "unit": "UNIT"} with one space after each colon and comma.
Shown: {"value": 3.2, "unit": "V"}
